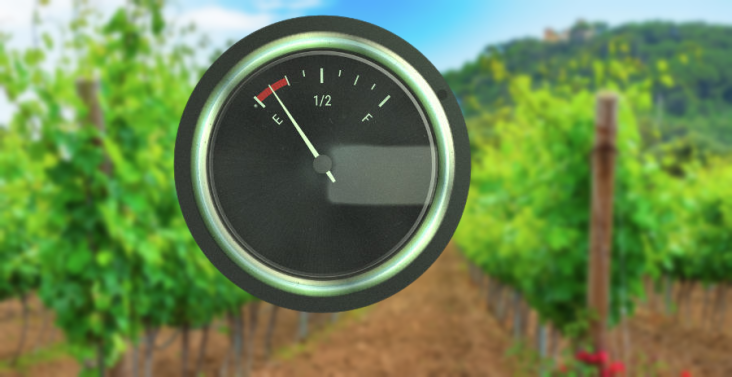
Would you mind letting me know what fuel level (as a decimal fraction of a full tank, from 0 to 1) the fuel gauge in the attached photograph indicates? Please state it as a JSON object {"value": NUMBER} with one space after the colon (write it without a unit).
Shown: {"value": 0.125}
